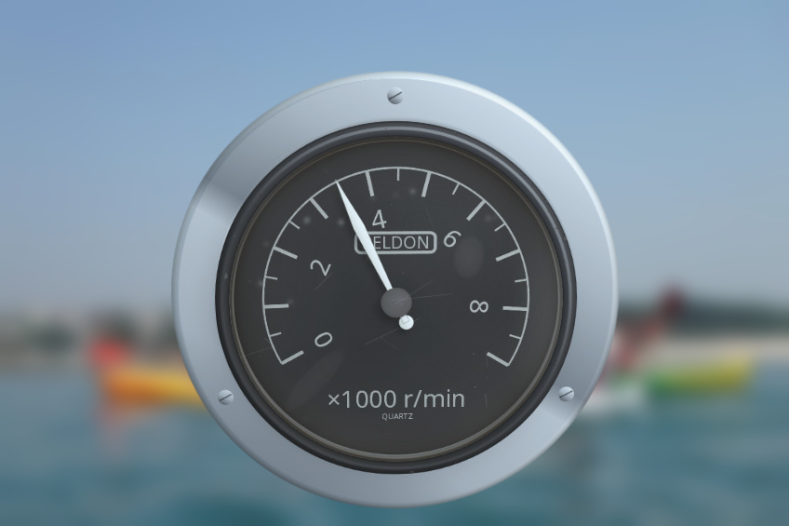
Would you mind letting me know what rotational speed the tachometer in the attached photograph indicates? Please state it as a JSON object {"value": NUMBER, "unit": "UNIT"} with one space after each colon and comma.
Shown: {"value": 3500, "unit": "rpm"}
